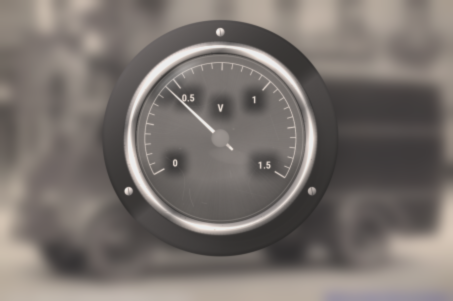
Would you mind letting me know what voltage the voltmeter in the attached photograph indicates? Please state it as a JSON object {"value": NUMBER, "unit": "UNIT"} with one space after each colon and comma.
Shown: {"value": 0.45, "unit": "V"}
